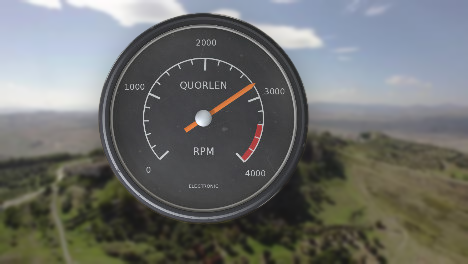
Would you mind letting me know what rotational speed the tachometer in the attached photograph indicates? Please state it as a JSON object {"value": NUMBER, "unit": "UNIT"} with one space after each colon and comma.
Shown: {"value": 2800, "unit": "rpm"}
